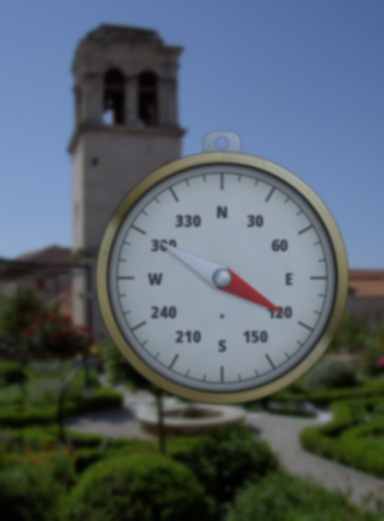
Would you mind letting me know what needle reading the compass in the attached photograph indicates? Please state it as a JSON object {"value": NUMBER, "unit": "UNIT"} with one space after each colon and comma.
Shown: {"value": 120, "unit": "°"}
